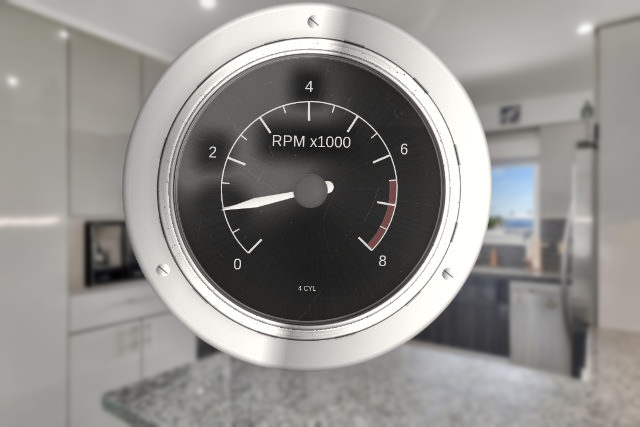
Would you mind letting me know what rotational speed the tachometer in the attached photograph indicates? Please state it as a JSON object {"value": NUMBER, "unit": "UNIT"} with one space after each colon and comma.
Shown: {"value": 1000, "unit": "rpm"}
